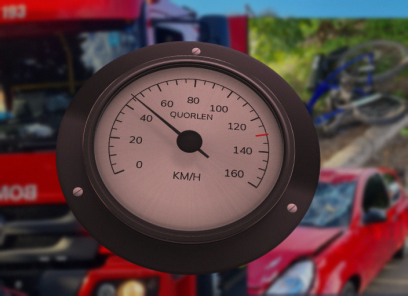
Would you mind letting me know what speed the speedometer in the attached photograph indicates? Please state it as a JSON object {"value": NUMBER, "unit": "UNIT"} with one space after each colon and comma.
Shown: {"value": 45, "unit": "km/h"}
